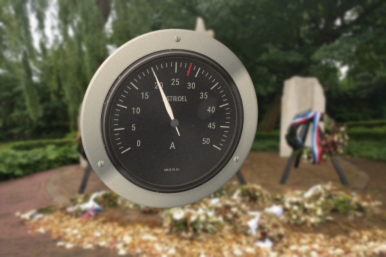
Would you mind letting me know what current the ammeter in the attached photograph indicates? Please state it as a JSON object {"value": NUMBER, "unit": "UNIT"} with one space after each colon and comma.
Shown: {"value": 20, "unit": "A"}
